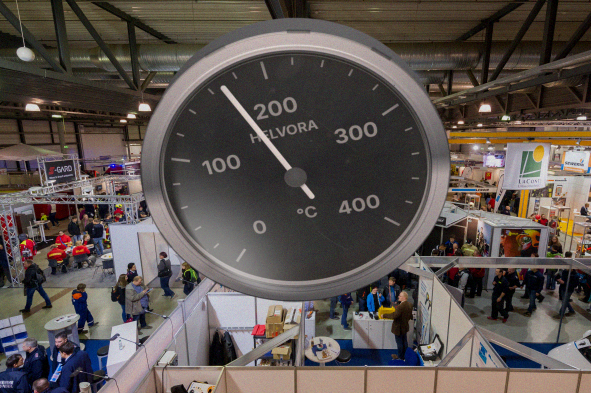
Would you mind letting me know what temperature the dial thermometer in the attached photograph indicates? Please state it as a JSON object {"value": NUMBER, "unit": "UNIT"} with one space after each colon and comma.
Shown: {"value": 170, "unit": "°C"}
